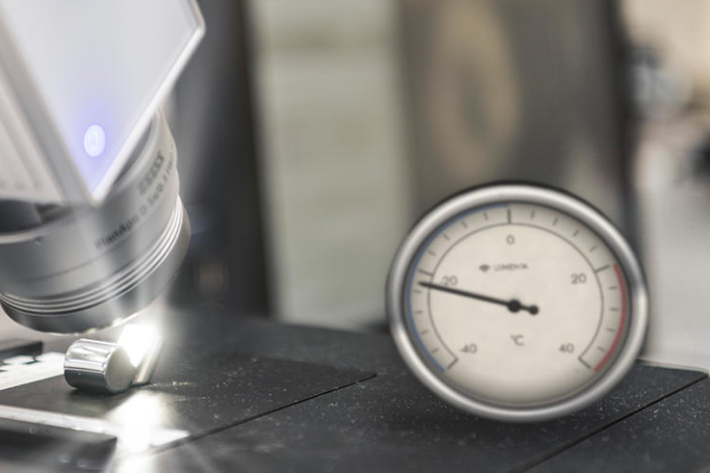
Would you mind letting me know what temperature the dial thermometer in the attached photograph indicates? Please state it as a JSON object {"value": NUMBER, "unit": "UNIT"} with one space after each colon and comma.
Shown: {"value": -22, "unit": "°C"}
